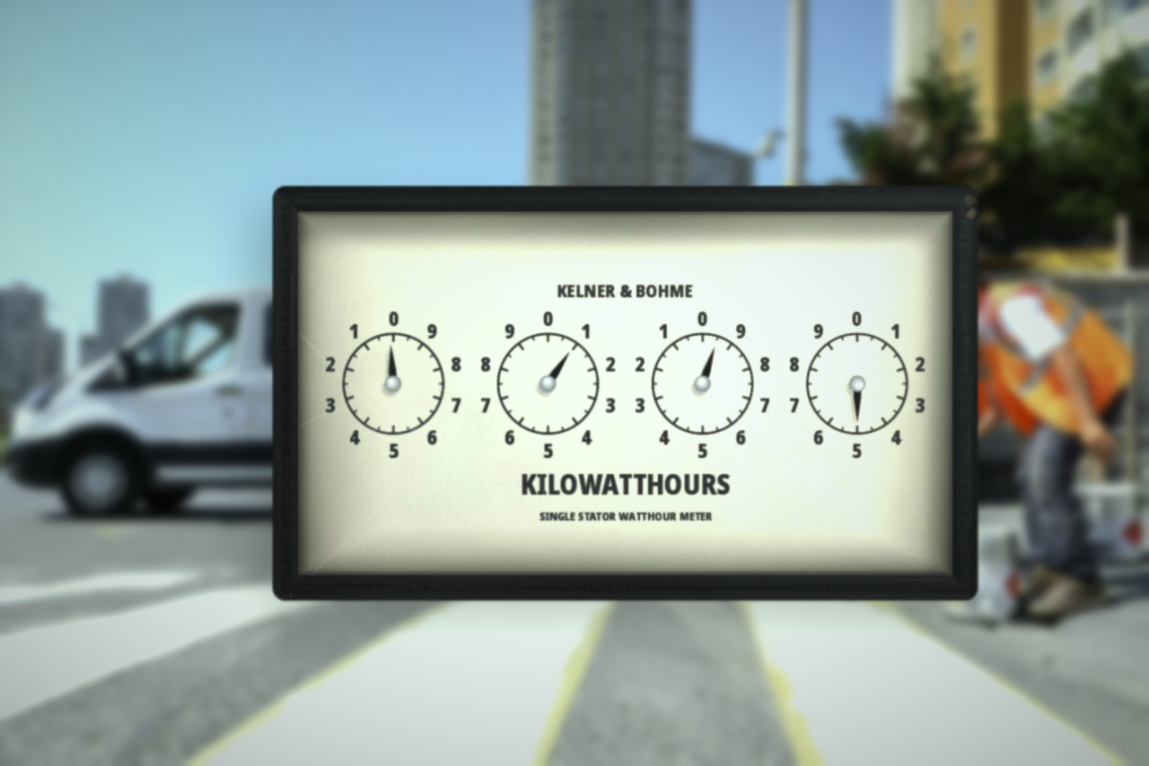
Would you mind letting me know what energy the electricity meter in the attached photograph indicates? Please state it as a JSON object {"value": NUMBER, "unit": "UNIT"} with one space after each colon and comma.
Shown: {"value": 95, "unit": "kWh"}
